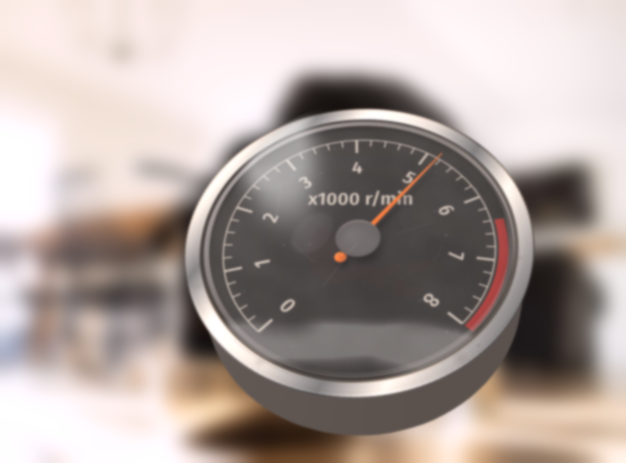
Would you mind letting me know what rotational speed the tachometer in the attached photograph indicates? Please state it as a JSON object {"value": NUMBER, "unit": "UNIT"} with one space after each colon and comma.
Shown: {"value": 5200, "unit": "rpm"}
